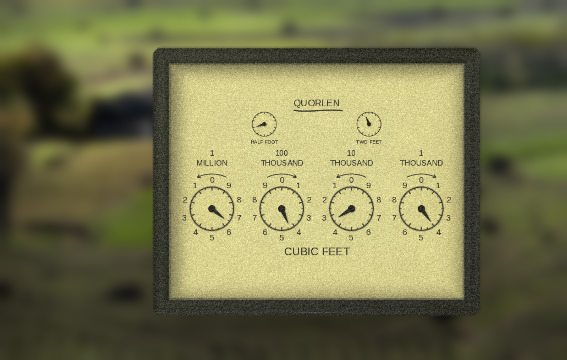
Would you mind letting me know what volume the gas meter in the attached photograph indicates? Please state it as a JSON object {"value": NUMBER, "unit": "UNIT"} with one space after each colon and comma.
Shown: {"value": 643400, "unit": "ft³"}
